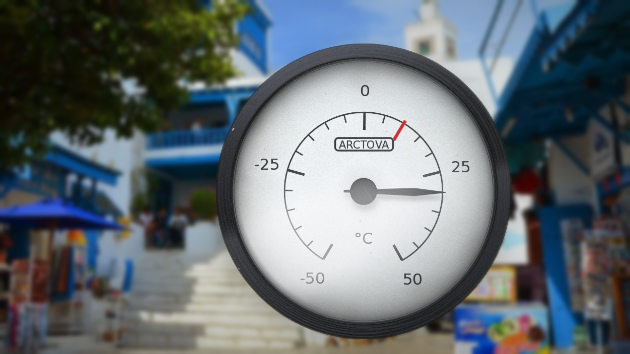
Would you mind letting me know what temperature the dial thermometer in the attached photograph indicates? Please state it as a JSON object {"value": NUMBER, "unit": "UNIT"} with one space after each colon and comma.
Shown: {"value": 30, "unit": "°C"}
